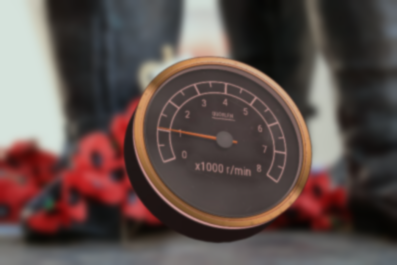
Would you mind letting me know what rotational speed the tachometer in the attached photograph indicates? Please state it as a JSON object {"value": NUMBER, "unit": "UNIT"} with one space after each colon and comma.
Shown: {"value": 1000, "unit": "rpm"}
